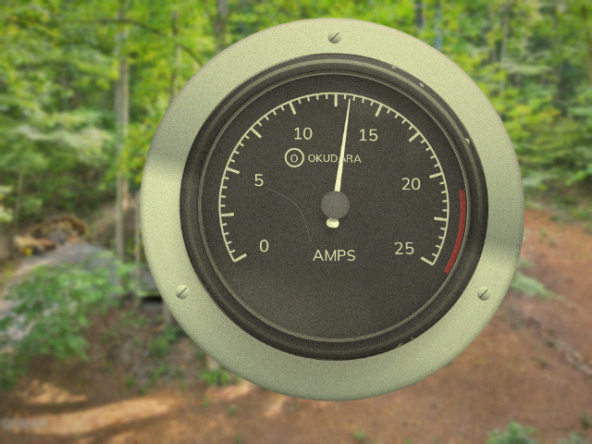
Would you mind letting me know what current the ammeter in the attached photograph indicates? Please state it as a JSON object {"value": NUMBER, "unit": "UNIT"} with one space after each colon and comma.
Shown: {"value": 13.25, "unit": "A"}
